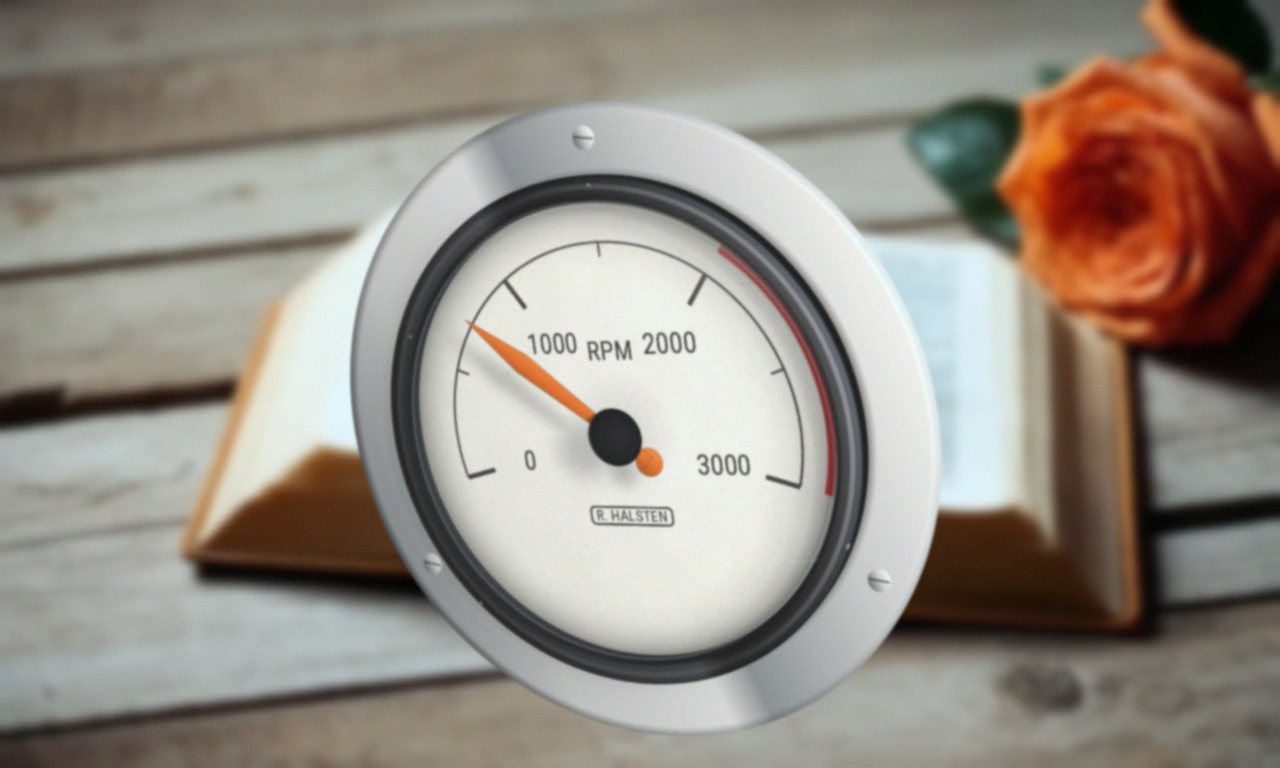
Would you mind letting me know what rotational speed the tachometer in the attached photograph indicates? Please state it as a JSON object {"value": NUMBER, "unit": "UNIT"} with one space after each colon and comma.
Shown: {"value": 750, "unit": "rpm"}
